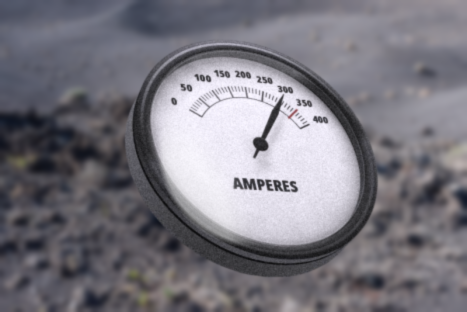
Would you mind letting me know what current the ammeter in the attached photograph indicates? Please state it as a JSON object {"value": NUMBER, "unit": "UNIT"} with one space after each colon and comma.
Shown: {"value": 300, "unit": "A"}
